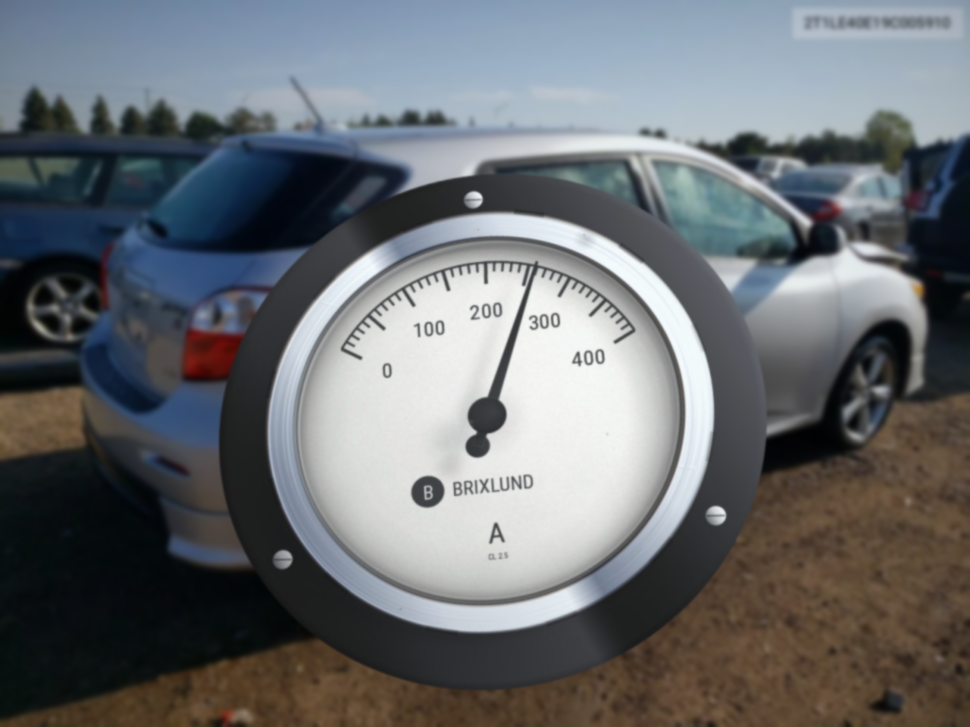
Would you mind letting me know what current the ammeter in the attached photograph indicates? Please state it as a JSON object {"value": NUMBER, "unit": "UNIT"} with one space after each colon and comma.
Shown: {"value": 260, "unit": "A"}
